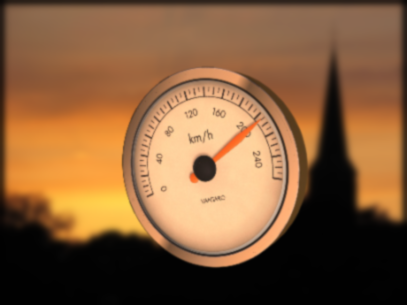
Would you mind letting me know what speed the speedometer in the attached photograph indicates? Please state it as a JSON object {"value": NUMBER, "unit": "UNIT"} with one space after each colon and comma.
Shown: {"value": 205, "unit": "km/h"}
